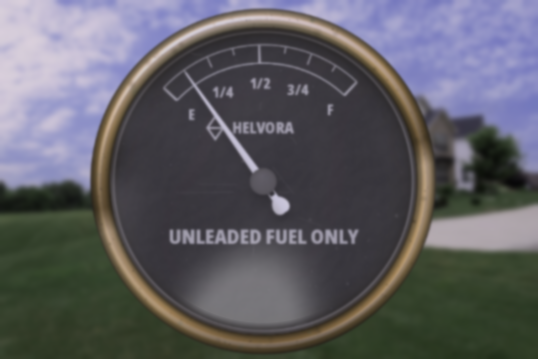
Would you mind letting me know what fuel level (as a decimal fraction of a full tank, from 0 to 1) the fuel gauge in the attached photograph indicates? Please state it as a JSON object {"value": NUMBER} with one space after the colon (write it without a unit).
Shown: {"value": 0.125}
